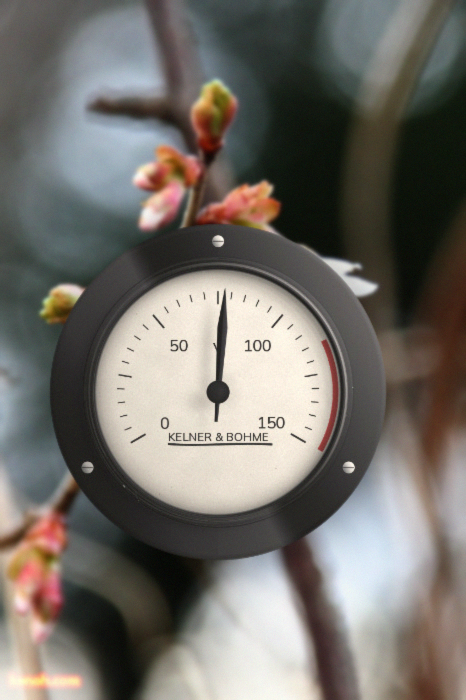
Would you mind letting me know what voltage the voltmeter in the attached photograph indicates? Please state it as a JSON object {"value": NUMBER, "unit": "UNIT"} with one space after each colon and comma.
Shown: {"value": 77.5, "unit": "V"}
